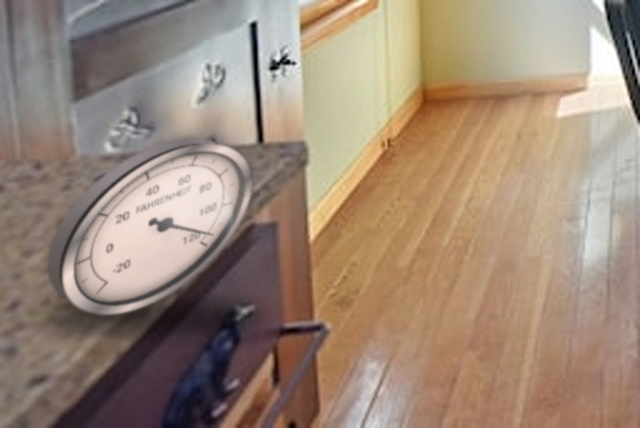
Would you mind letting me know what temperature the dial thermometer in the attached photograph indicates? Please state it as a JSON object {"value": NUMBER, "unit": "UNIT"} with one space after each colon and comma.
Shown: {"value": 115, "unit": "°F"}
